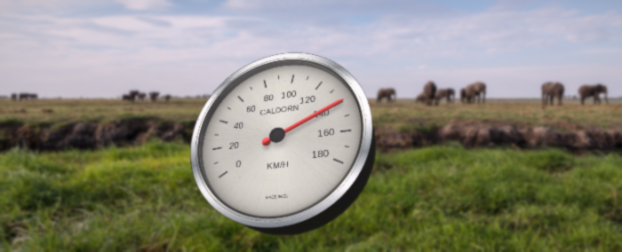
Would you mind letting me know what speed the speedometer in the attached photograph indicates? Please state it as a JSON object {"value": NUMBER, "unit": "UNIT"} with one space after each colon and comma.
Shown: {"value": 140, "unit": "km/h"}
